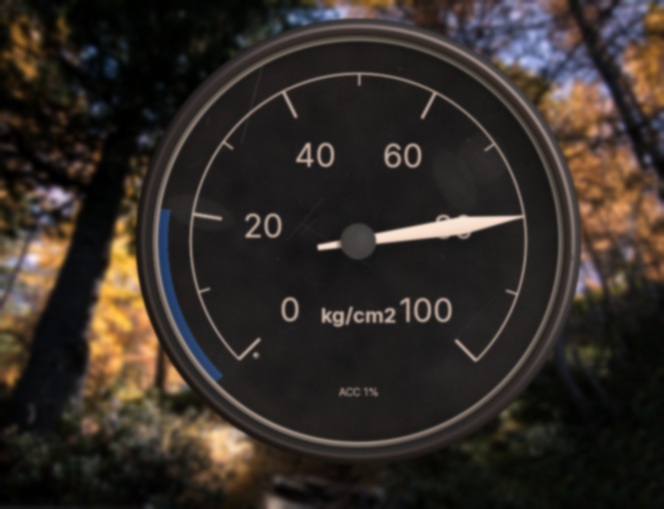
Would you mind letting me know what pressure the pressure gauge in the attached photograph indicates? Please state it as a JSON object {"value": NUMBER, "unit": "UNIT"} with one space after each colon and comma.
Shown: {"value": 80, "unit": "kg/cm²"}
